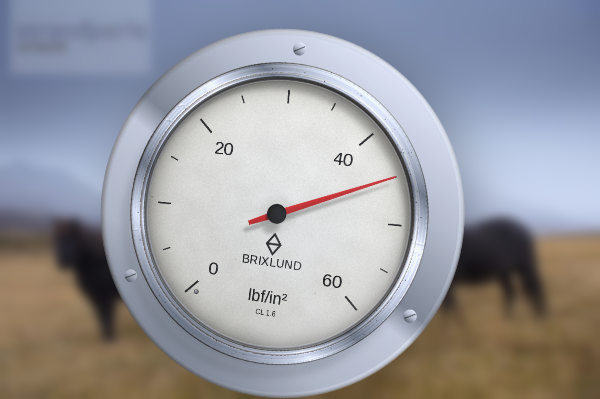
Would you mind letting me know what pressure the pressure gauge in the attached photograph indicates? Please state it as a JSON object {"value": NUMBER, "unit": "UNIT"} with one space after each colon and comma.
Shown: {"value": 45, "unit": "psi"}
